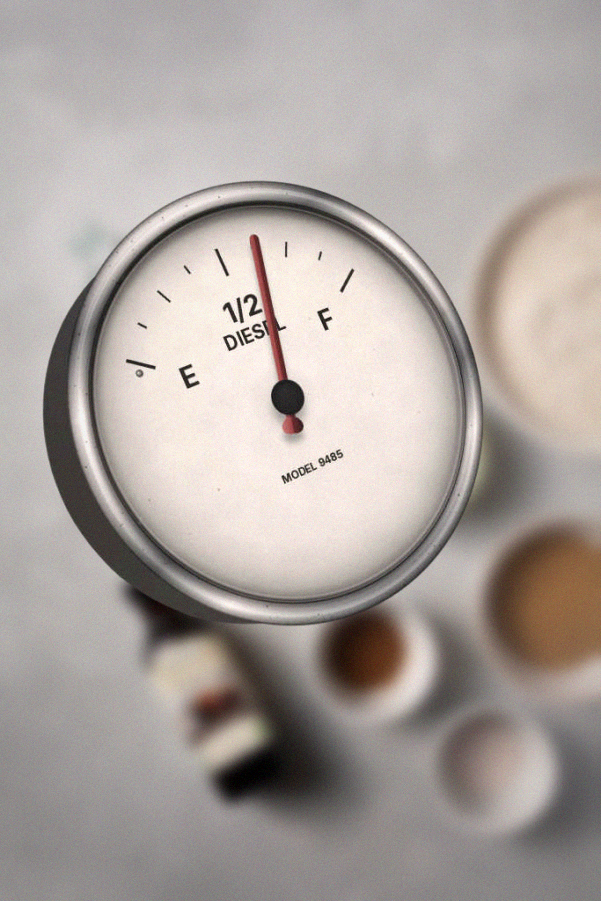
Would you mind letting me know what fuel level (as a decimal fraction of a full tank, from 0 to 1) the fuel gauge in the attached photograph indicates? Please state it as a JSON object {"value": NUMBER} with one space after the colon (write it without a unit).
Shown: {"value": 0.625}
